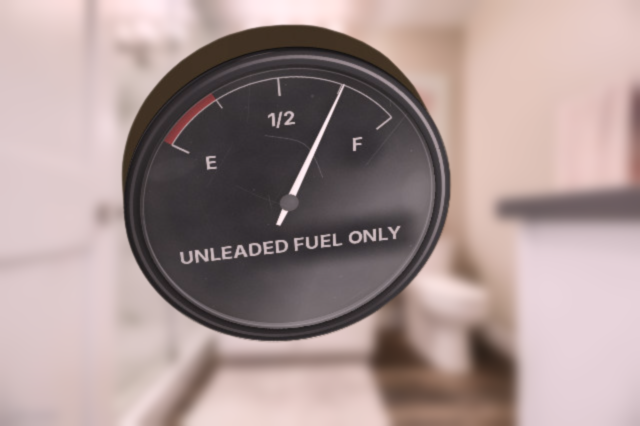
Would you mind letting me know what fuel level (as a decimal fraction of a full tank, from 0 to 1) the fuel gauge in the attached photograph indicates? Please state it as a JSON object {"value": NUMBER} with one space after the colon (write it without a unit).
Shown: {"value": 0.75}
